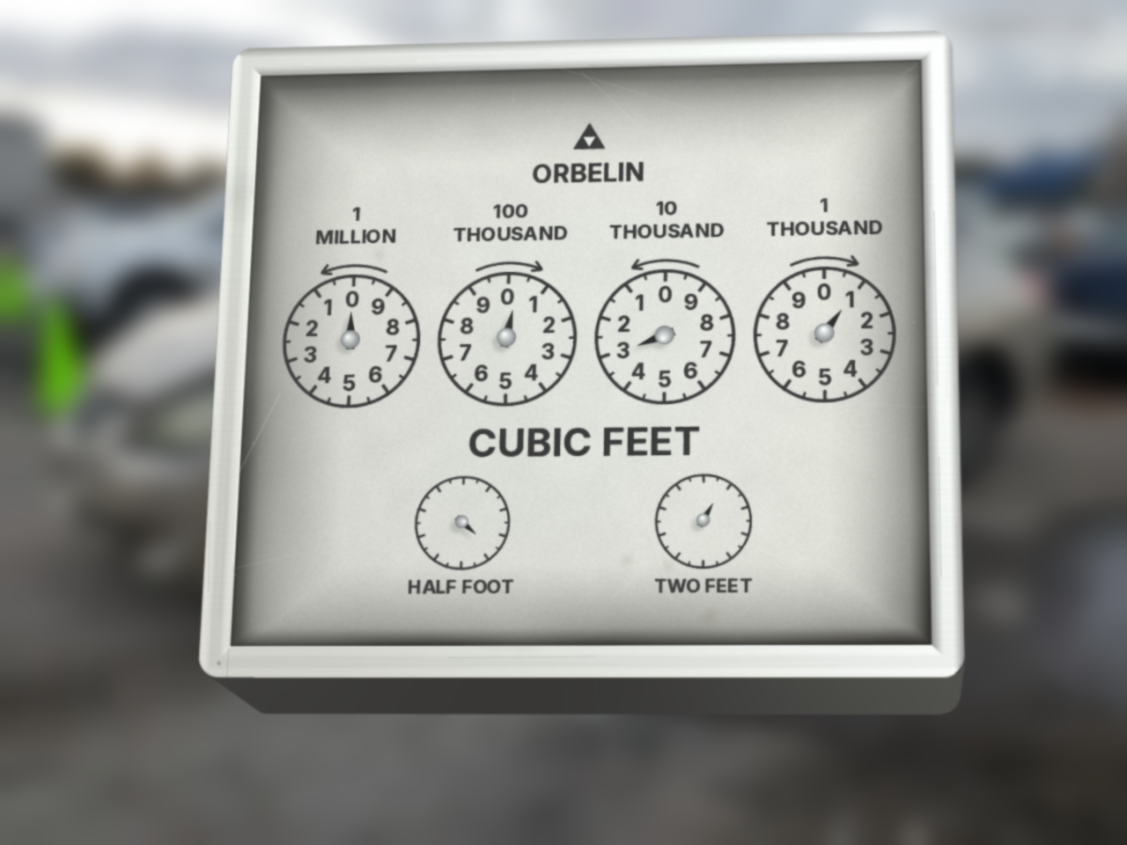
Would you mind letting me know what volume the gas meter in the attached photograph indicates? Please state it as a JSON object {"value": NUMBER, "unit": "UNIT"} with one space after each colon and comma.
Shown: {"value": 3100, "unit": "ft³"}
